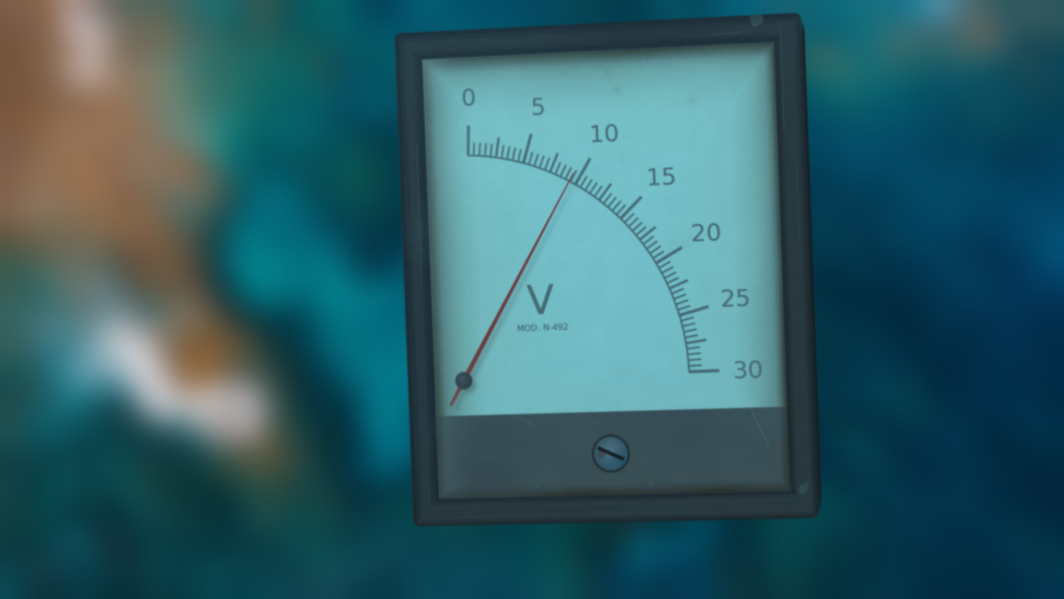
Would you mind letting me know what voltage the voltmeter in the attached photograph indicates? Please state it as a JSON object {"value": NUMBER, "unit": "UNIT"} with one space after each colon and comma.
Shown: {"value": 9.5, "unit": "V"}
